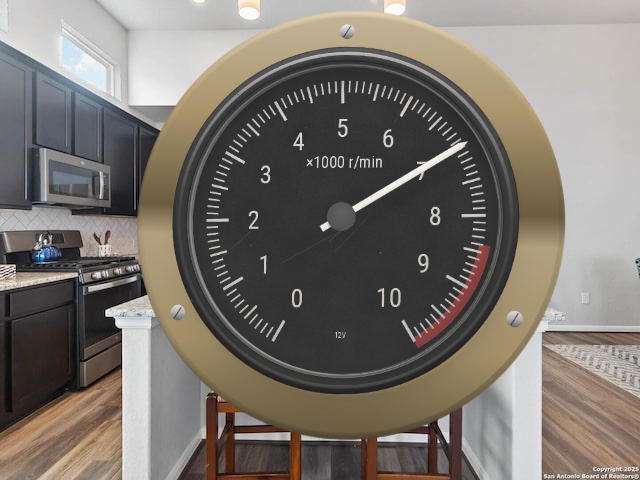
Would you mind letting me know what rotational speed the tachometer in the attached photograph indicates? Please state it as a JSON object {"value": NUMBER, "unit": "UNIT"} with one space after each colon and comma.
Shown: {"value": 7000, "unit": "rpm"}
